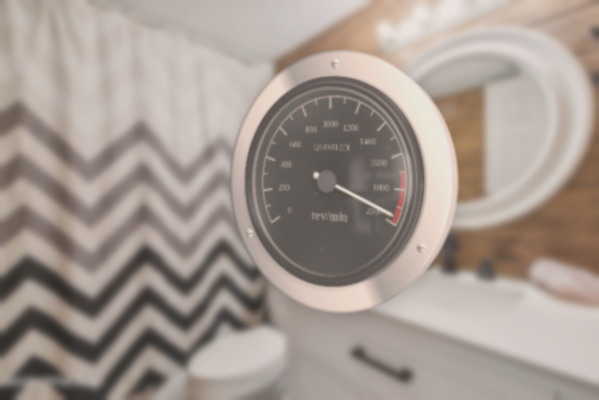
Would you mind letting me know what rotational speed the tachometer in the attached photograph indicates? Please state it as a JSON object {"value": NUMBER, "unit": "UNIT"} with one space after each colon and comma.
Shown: {"value": 1950, "unit": "rpm"}
